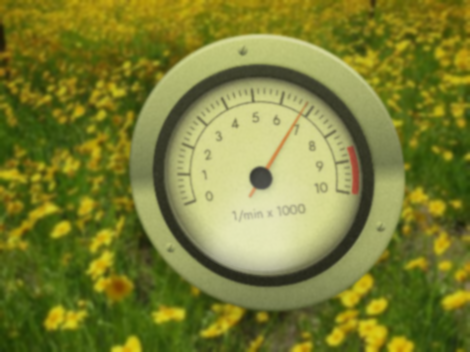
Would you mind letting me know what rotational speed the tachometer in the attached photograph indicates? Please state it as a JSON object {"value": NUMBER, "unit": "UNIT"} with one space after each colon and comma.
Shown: {"value": 6800, "unit": "rpm"}
